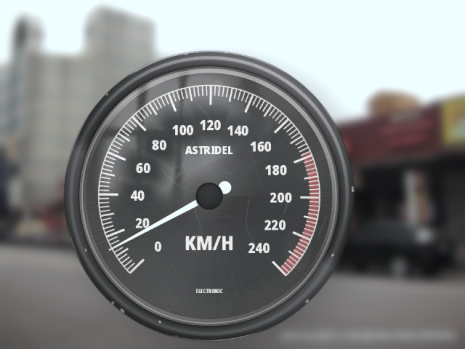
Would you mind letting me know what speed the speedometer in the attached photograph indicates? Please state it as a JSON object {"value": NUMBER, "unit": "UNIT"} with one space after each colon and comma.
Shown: {"value": 14, "unit": "km/h"}
